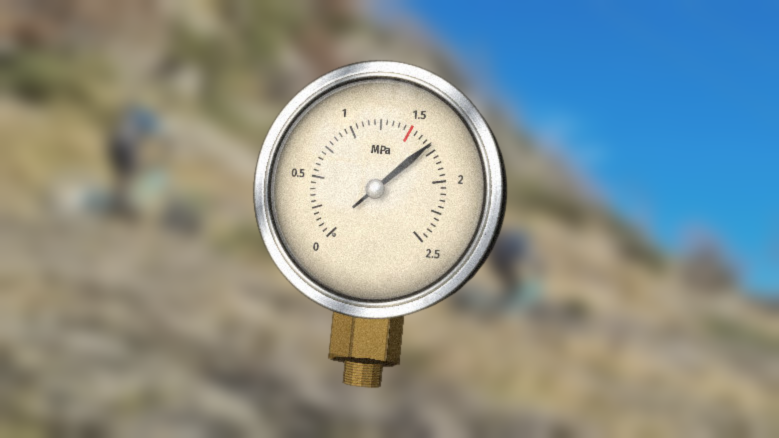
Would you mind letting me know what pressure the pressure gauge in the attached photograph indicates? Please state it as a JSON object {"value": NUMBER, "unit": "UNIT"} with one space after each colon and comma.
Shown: {"value": 1.7, "unit": "MPa"}
